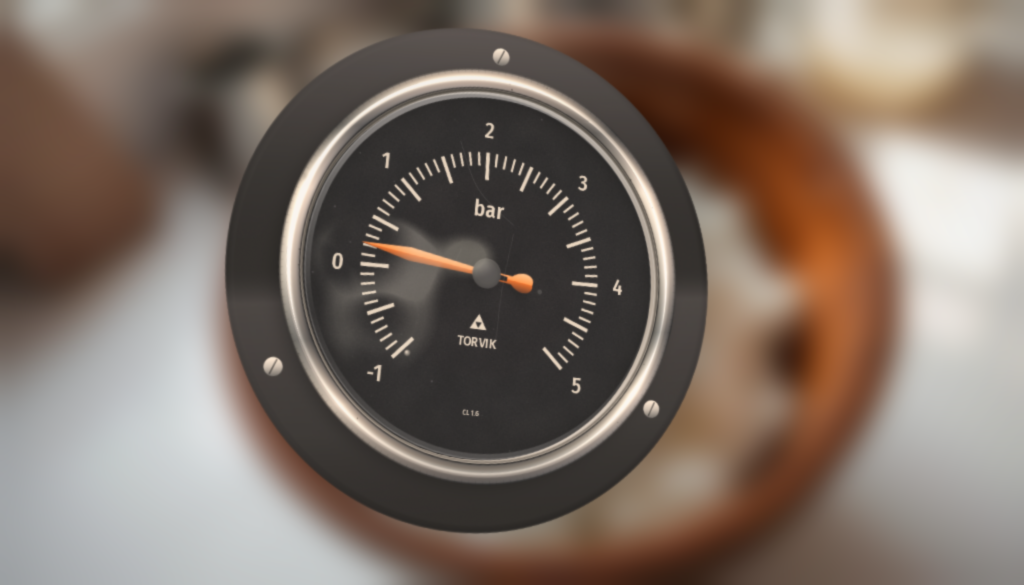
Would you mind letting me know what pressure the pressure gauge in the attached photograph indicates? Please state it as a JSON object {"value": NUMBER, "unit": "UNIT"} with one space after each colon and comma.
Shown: {"value": 0.2, "unit": "bar"}
